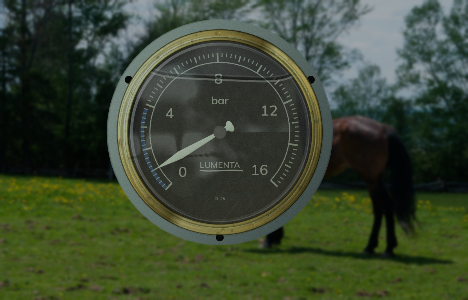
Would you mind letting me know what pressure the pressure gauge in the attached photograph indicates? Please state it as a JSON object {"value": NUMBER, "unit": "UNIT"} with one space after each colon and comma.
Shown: {"value": 1, "unit": "bar"}
